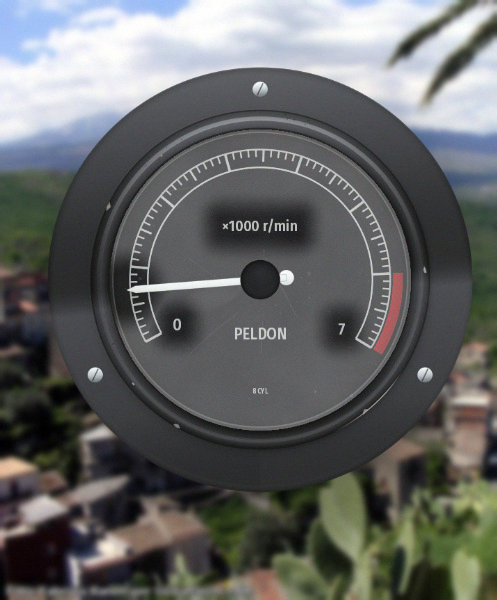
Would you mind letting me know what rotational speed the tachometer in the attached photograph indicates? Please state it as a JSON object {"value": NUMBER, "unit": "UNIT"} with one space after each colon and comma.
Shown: {"value": 700, "unit": "rpm"}
